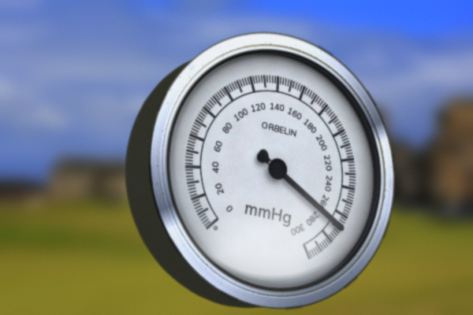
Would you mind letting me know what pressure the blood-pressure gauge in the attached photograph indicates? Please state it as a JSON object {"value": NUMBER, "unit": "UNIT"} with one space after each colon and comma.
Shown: {"value": 270, "unit": "mmHg"}
